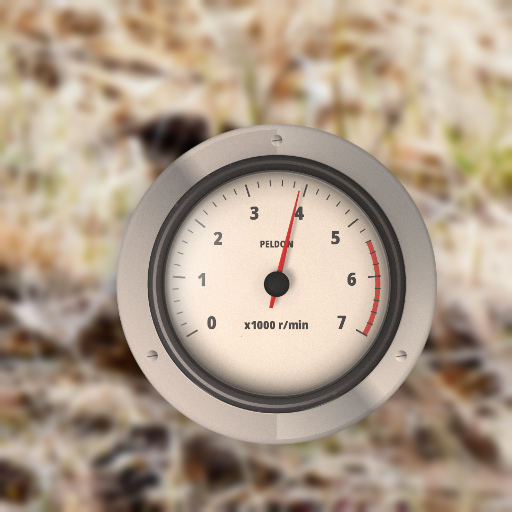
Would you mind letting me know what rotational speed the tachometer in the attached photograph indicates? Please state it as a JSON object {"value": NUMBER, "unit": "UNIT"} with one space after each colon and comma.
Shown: {"value": 3900, "unit": "rpm"}
